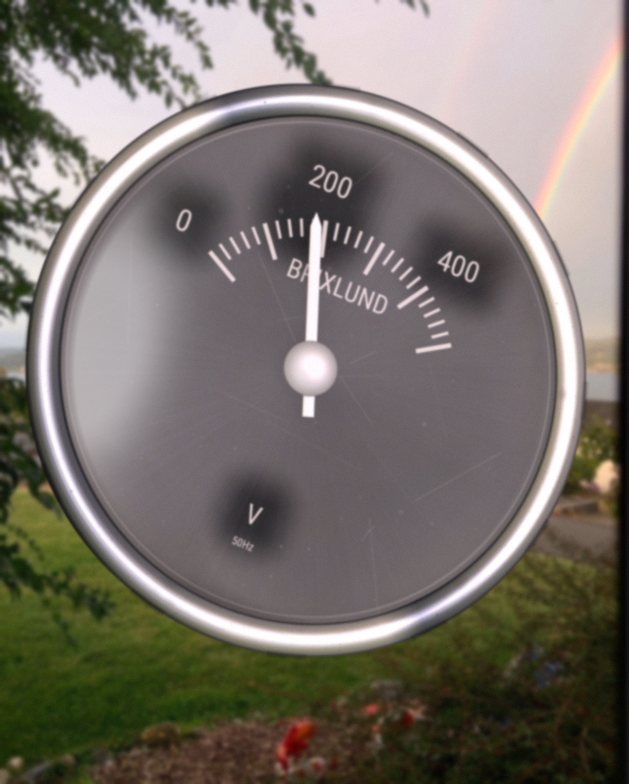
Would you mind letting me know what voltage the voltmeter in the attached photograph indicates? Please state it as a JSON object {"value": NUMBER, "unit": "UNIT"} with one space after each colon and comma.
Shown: {"value": 180, "unit": "V"}
